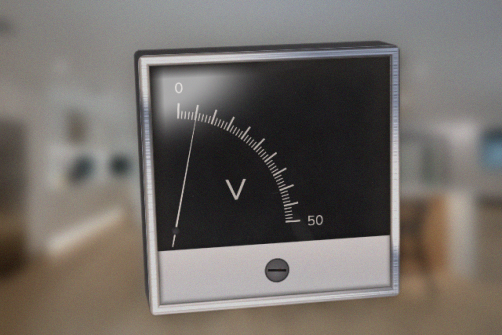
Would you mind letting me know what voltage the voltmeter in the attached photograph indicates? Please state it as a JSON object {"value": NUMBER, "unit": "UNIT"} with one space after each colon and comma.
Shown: {"value": 5, "unit": "V"}
